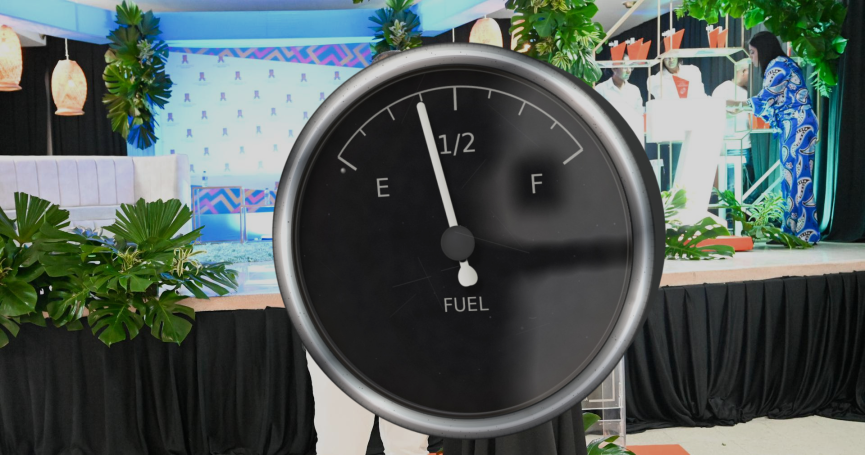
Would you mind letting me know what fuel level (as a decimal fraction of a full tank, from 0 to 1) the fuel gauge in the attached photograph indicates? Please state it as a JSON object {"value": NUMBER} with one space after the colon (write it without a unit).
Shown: {"value": 0.375}
